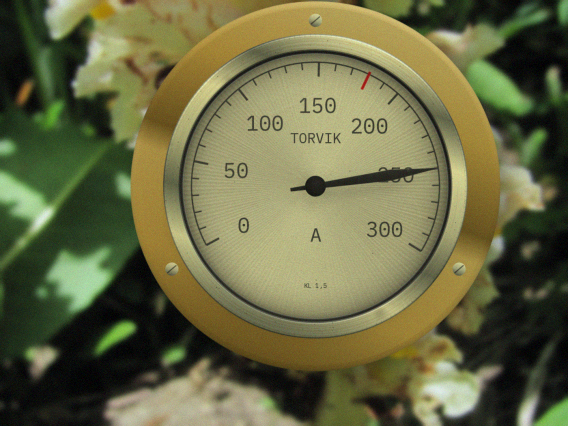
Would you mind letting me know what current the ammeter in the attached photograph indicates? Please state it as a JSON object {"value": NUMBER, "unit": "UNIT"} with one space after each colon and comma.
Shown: {"value": 250, "unit": "A"}
